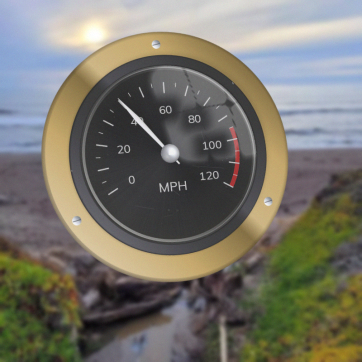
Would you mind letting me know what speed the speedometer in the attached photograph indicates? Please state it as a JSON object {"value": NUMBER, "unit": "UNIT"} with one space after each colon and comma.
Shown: {"value": 40, "unit": "mph"}
